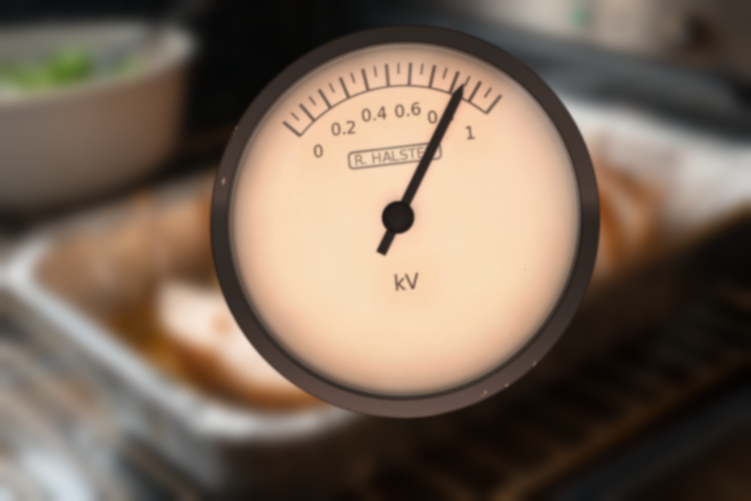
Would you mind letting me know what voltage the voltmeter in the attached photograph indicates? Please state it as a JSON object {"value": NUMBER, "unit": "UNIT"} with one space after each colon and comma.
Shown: {"value": 0.85, "unit": "kV"}
